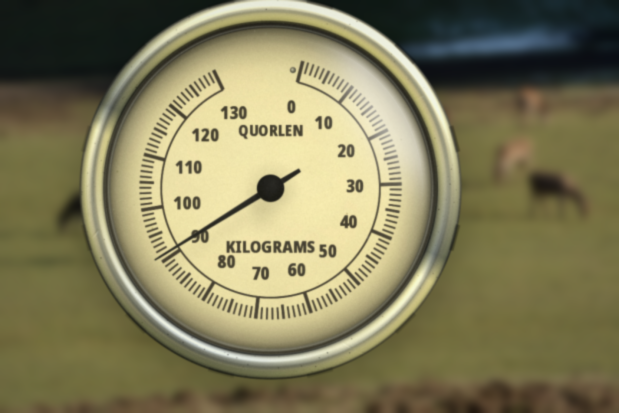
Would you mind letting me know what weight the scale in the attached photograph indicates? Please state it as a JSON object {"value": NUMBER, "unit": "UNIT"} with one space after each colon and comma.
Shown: {"value": 91, "unit": "kg"}
